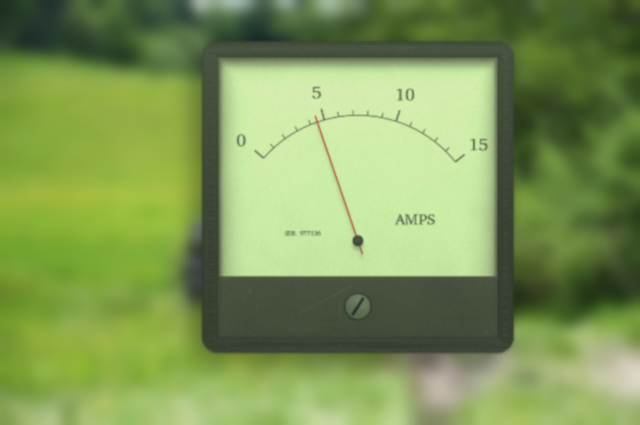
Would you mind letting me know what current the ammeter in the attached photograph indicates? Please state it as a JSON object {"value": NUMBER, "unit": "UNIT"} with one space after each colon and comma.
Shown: {"value": 4.5, "unit": "A"}
